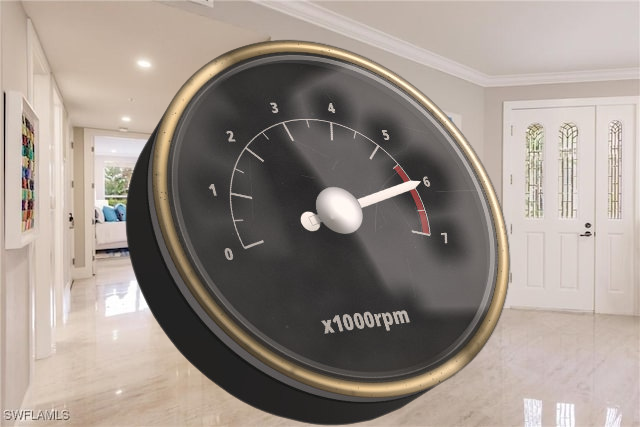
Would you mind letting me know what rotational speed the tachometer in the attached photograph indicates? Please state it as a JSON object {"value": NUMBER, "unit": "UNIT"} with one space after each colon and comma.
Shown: {"value": 6000, "unit": "rpm"}
